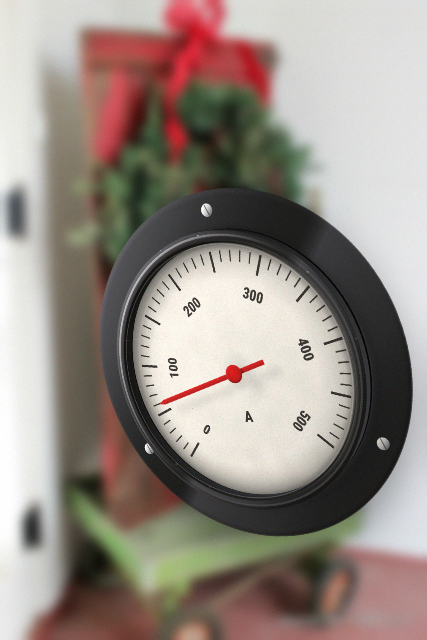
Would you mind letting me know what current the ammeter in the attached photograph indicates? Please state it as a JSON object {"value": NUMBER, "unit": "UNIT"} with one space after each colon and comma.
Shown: {"value": 60, "unit": "A"}
